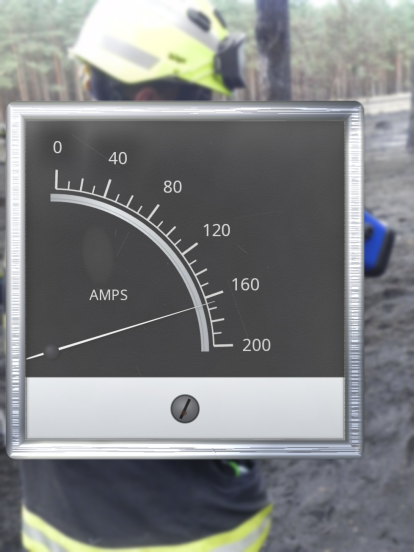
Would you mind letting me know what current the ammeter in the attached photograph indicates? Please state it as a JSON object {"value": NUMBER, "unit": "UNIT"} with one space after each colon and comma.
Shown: {"value": 165, "unit": "A"}
